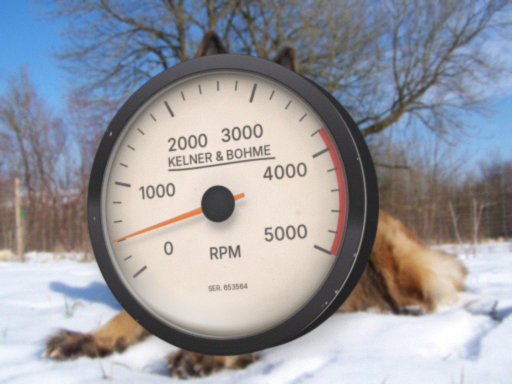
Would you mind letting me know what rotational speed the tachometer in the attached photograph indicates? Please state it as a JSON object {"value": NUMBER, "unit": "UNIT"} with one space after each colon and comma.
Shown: {"value": 400, "unit": "rpm"}
